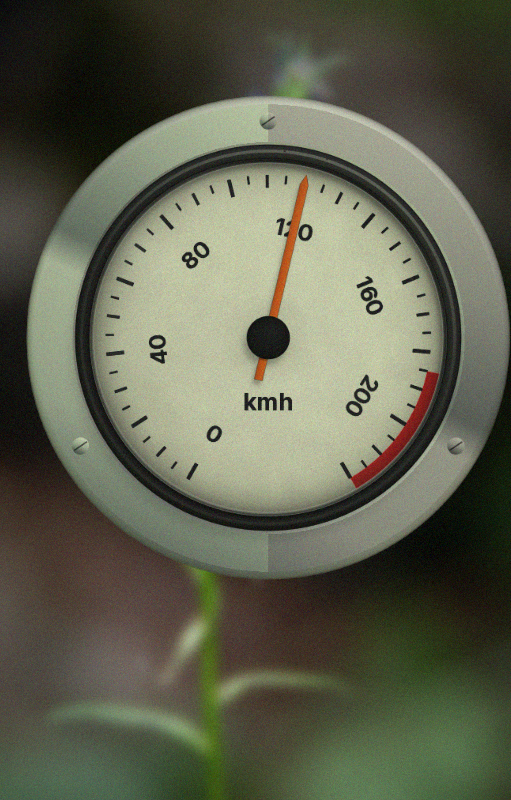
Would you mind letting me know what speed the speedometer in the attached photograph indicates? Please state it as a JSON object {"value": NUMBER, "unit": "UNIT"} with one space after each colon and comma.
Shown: {"value": 120, "unit": "km/h"}
